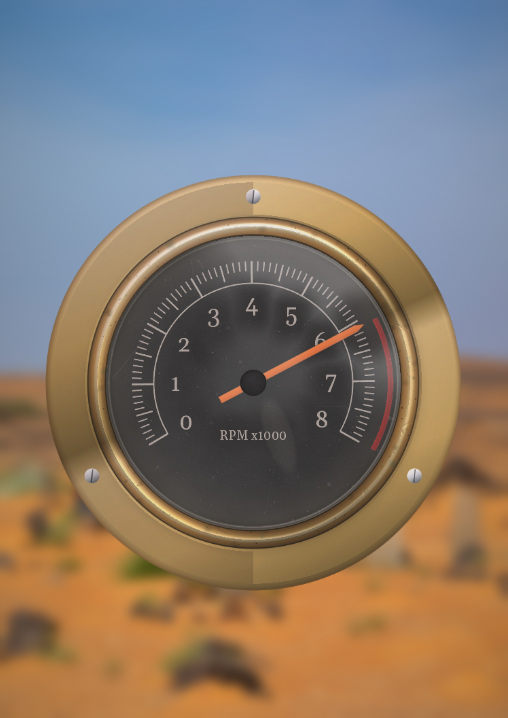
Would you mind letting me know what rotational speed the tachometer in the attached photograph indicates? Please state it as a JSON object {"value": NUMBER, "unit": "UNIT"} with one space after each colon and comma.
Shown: {"value": 6100, "unit": "rpm"}
